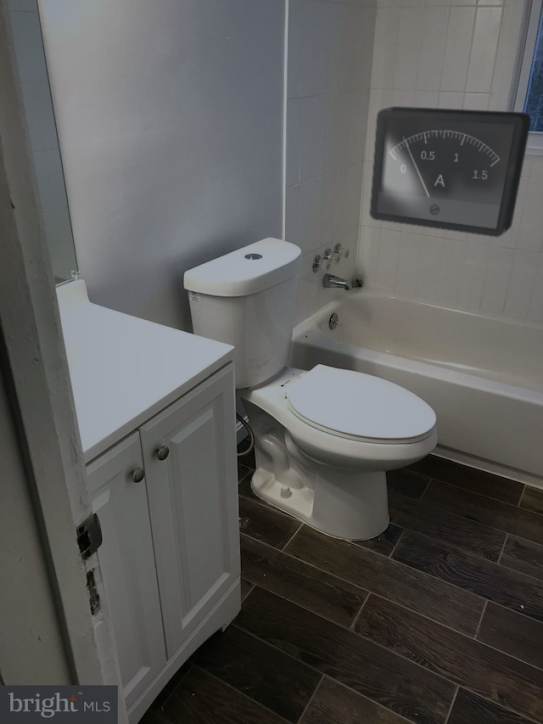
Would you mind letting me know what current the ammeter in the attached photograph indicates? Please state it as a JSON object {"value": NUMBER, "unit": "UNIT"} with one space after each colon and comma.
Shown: {"value": 0.25, "unit": "A"}
